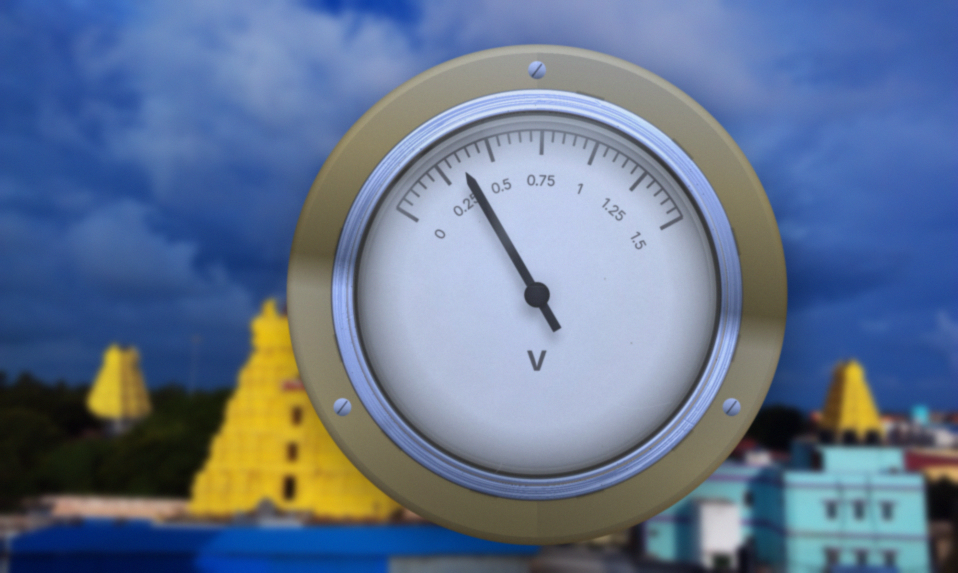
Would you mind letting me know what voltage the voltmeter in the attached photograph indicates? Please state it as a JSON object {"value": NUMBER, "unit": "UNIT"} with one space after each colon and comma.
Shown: {"value": 0.35, "unit": "V"}
